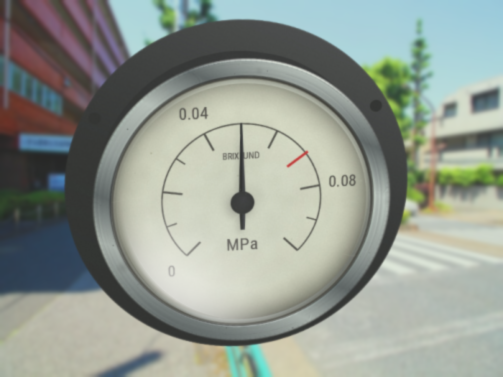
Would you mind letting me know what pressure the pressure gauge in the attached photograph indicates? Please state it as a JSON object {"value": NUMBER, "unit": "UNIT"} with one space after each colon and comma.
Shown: {"value": 0.05, "unit": "MPa"}
